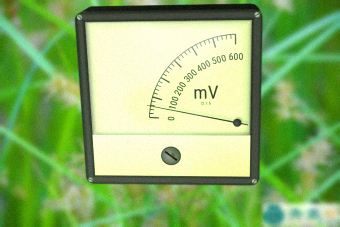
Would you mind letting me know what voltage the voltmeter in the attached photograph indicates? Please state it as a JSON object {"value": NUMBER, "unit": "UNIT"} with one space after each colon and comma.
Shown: {"value": 60, "unit": "mV"}
